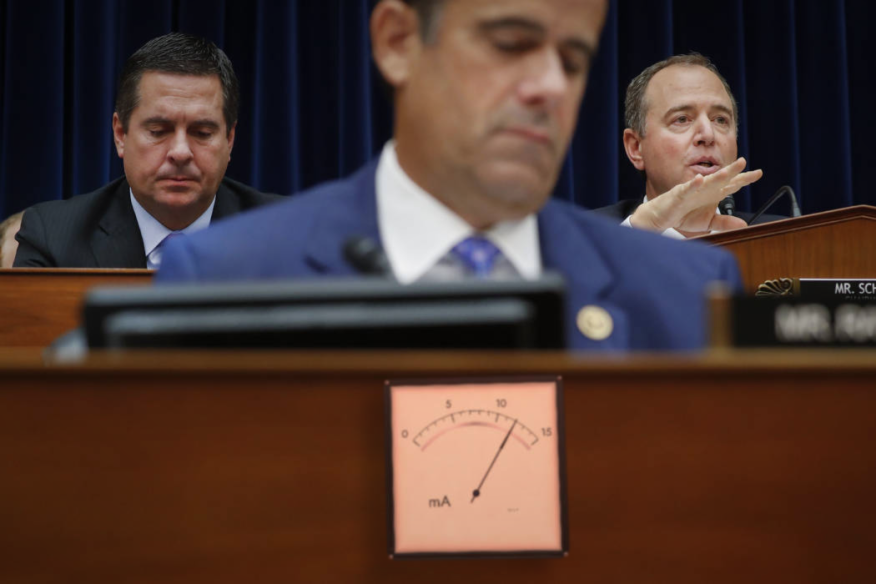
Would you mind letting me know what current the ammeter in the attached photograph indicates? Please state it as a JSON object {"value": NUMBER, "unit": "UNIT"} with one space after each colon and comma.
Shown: {"value": 12, "unit": "mA"}
